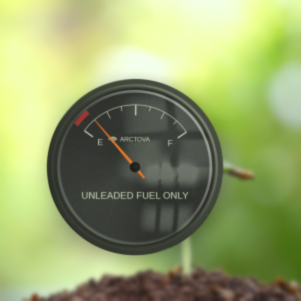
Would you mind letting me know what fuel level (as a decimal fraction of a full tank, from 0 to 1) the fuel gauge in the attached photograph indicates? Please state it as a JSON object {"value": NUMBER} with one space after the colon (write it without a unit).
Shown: {"value": 0.125}
